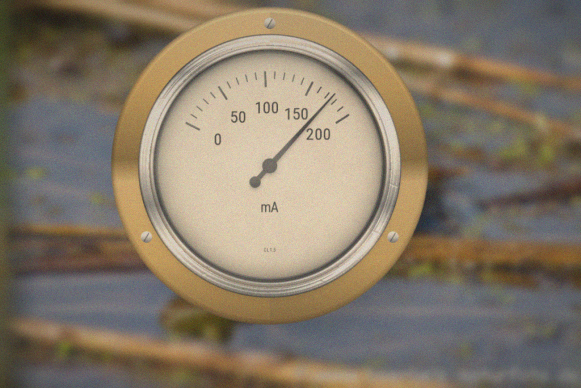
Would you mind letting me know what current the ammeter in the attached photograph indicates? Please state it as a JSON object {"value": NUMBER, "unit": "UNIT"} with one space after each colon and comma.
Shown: {"value": 175, "unit": "mA"}
